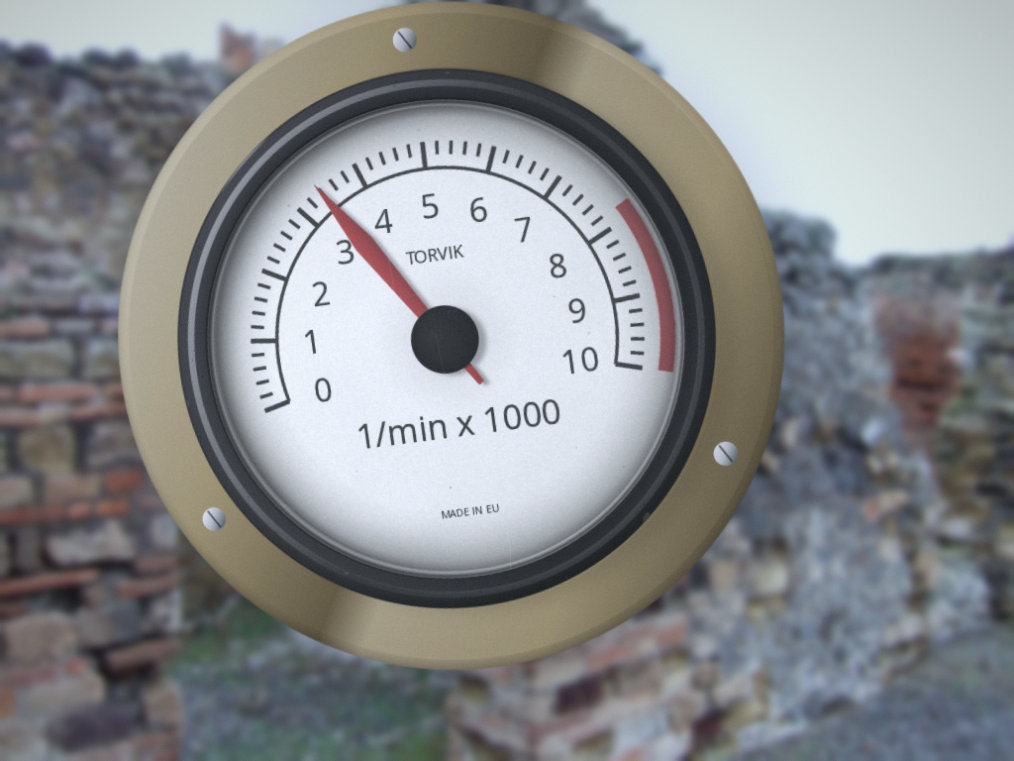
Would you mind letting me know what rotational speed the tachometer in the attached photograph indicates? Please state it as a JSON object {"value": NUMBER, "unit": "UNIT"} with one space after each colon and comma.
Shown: {"value": 3400, "unit": "rpm"}
